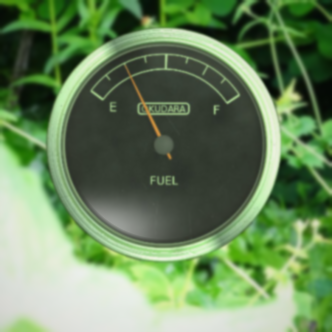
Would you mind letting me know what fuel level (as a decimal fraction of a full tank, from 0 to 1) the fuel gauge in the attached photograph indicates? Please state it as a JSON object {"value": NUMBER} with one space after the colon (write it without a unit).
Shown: {"value": 0.25}
